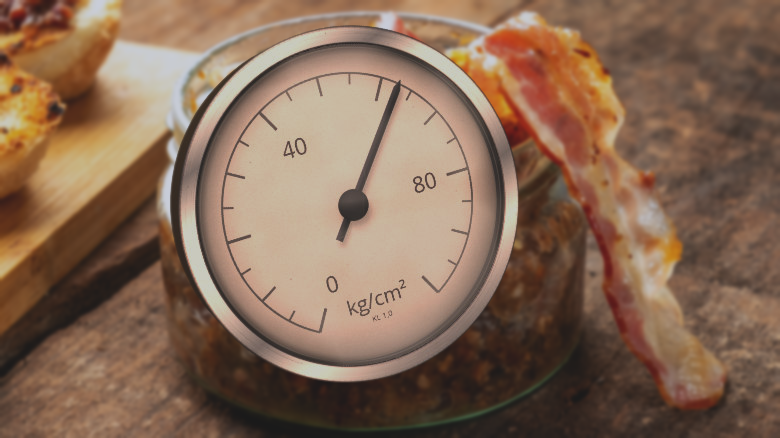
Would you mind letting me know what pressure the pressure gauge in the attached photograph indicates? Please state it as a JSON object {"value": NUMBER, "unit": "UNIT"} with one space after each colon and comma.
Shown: {"value": 62.5, "unit": "kg/cm²"}
